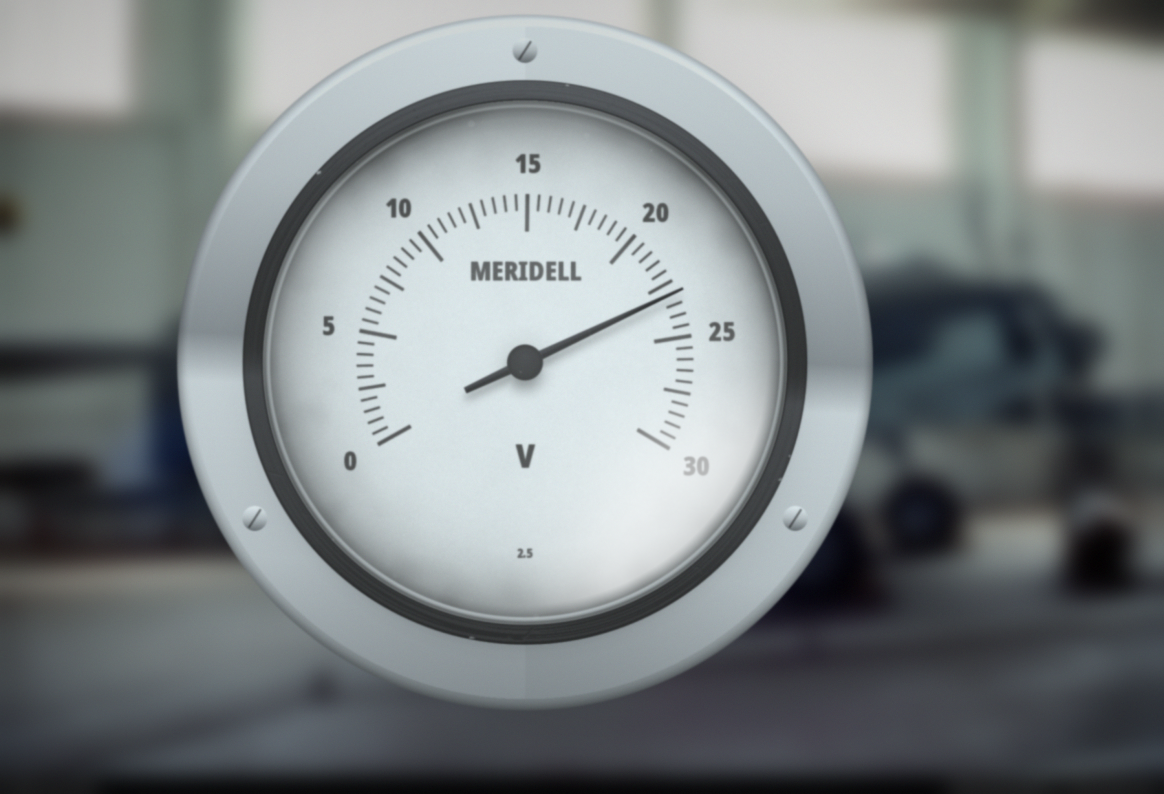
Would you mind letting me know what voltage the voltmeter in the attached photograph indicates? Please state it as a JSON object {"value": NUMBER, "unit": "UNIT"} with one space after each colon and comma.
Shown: {"value": 23, "unit": "V"}
